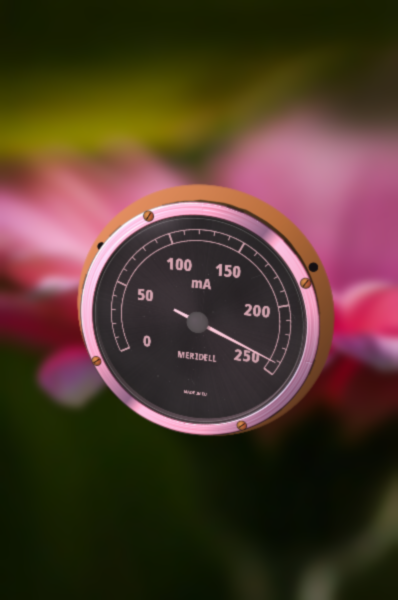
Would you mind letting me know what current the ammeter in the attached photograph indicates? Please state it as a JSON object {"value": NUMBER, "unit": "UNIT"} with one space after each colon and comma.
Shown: {"value": 240, "unit": "mA"}
